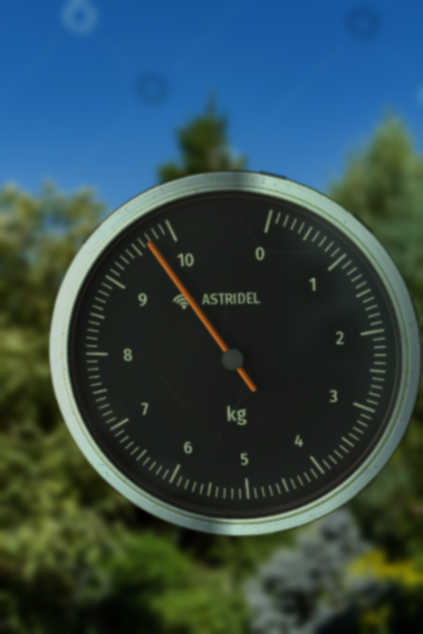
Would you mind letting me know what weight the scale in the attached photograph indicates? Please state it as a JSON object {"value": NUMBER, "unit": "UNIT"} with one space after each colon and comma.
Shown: {"value": 9.7, "unit": "kg"}
